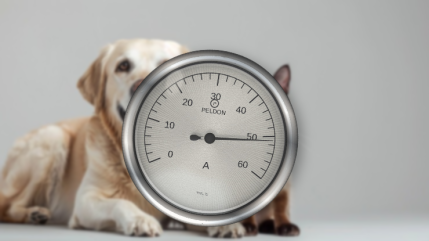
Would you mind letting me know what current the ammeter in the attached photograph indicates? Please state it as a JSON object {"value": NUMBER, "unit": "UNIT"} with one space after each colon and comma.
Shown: {"value": 51, "unit": "A"}
